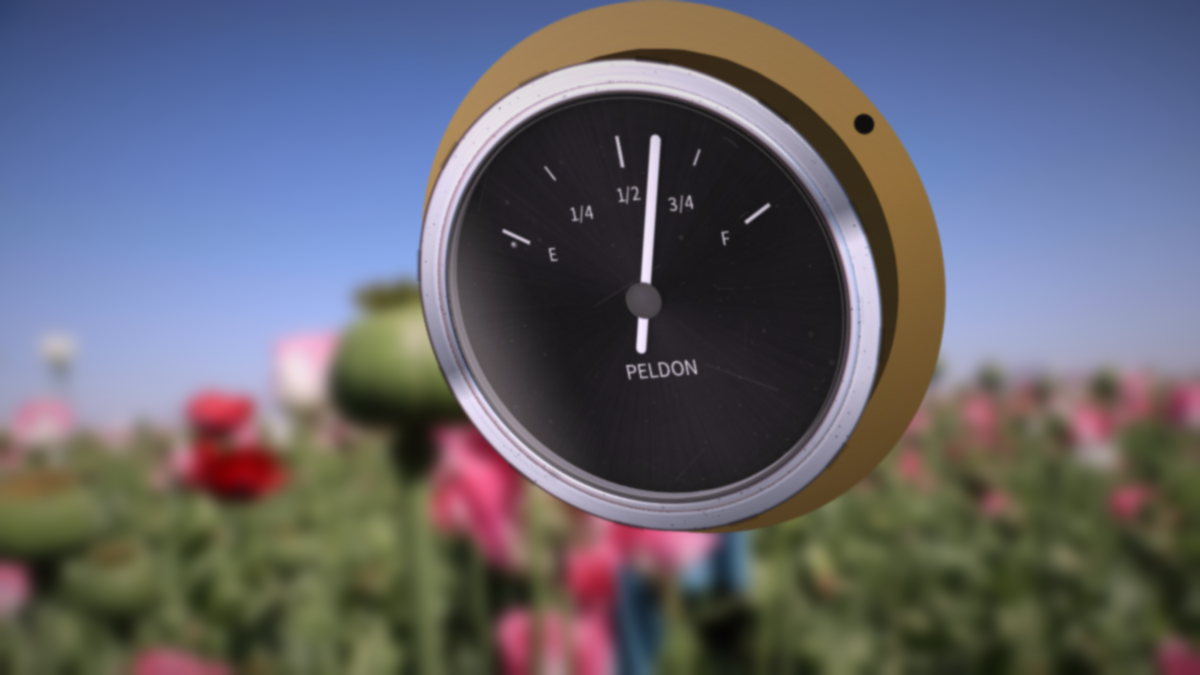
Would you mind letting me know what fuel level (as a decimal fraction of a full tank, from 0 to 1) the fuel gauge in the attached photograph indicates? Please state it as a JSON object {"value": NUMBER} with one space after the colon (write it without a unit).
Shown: {"value": 0.625}
